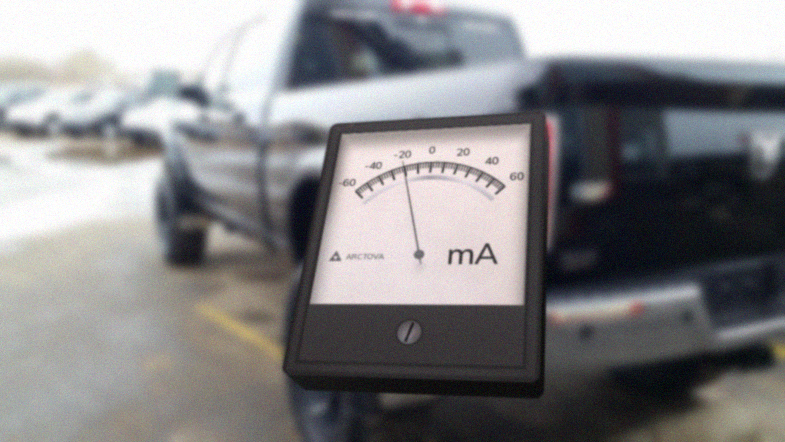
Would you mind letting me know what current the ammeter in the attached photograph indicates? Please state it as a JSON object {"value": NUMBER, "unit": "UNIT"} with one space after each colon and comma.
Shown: {"value": -20, "unit": "mA"}
